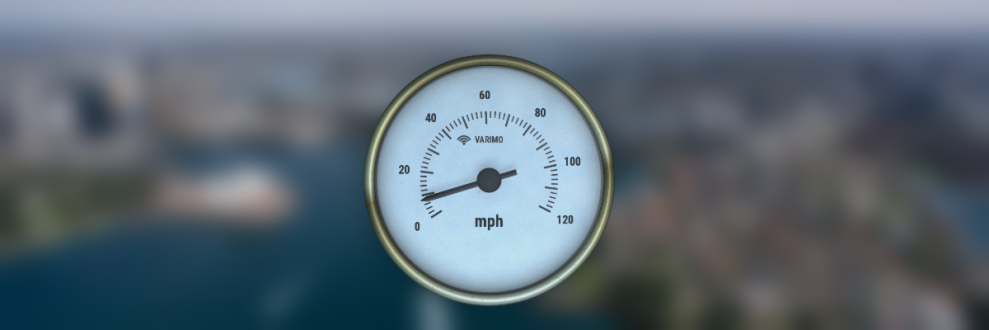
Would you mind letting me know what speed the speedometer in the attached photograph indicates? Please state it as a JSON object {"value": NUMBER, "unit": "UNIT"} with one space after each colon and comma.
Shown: {"value": 8, "unit": "mph"}
